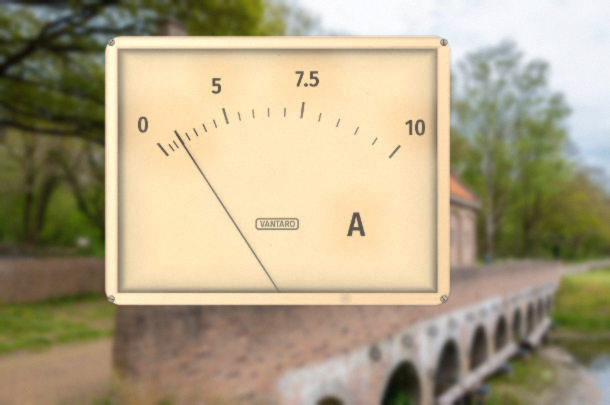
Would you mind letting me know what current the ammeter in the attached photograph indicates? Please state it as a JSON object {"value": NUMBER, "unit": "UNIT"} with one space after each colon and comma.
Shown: {"value": 2.5, "unit": "A"}
